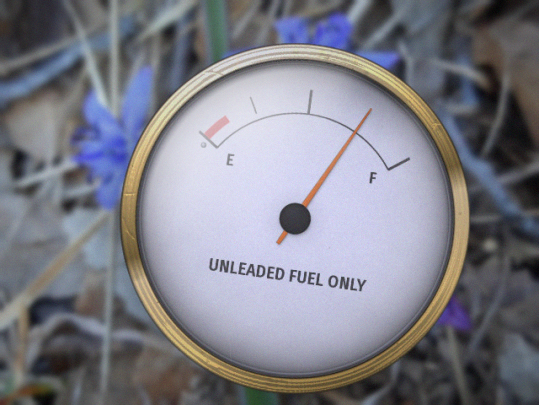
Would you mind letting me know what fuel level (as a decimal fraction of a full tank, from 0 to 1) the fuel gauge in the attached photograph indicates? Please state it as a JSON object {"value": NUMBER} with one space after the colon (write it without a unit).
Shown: {"value": 0.75}
